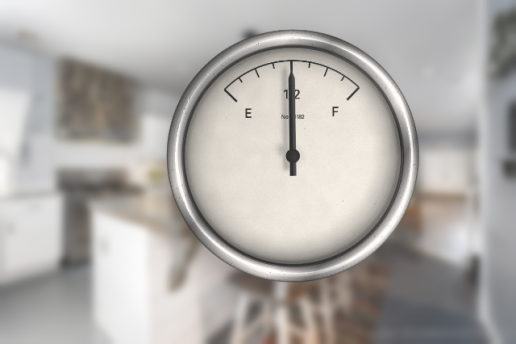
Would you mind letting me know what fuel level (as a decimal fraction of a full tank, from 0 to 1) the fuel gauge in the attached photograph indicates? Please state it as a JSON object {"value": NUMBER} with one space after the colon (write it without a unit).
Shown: {"value": 0.5}
